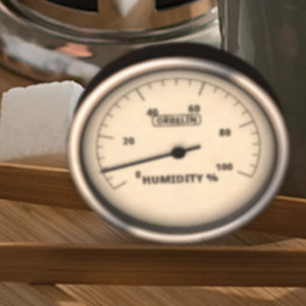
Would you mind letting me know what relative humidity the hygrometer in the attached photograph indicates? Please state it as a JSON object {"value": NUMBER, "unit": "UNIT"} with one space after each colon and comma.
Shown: {"value": 8, "unit": "%"}
